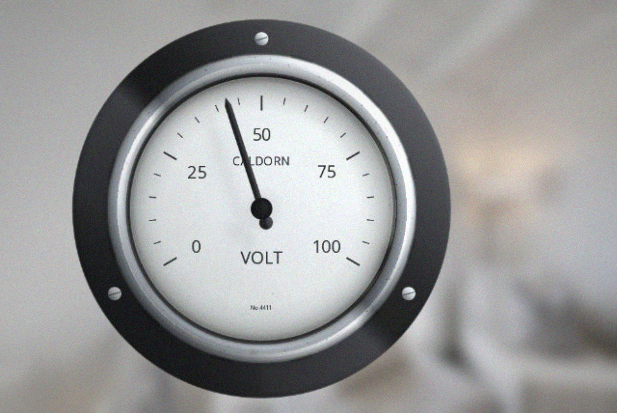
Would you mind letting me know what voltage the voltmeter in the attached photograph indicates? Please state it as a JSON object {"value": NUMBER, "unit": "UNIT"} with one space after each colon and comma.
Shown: {"value": 42.5, "unit": "V"}
